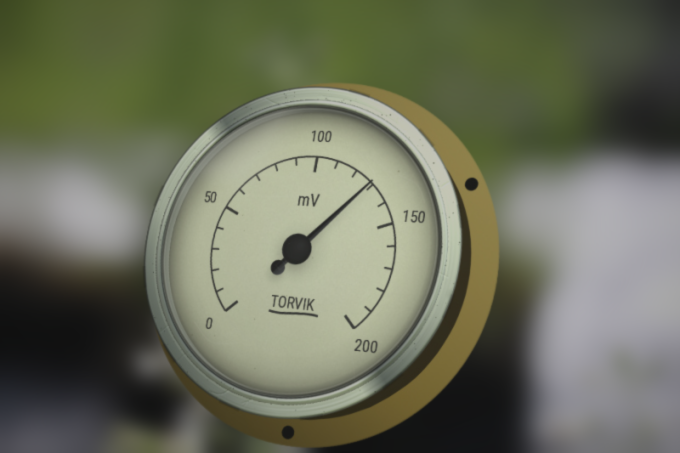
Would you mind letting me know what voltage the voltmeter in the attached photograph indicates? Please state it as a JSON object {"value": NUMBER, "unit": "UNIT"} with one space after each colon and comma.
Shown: {"value": 130, "unit": "mV"}
